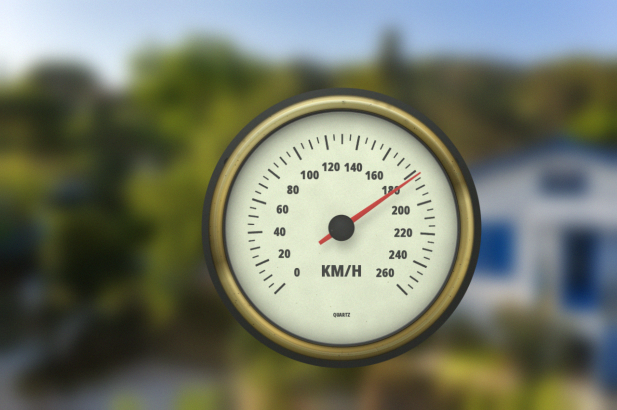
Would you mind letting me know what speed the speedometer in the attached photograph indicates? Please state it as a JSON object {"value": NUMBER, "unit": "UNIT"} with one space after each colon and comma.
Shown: {"value": 182.5, "unit": "km/h"}
